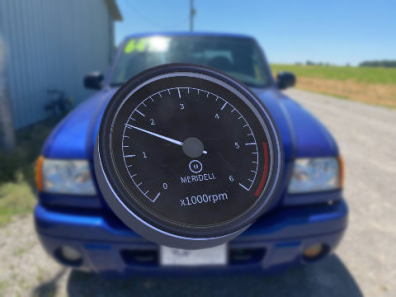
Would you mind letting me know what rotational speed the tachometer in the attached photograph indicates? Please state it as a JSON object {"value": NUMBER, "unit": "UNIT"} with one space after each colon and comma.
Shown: {"value": 1600, "unit": "rpm"}
